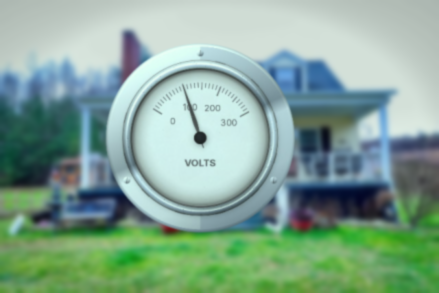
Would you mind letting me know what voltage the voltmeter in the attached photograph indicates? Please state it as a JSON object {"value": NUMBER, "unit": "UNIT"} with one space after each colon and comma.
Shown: {"value": 100, "unit": "V"}
